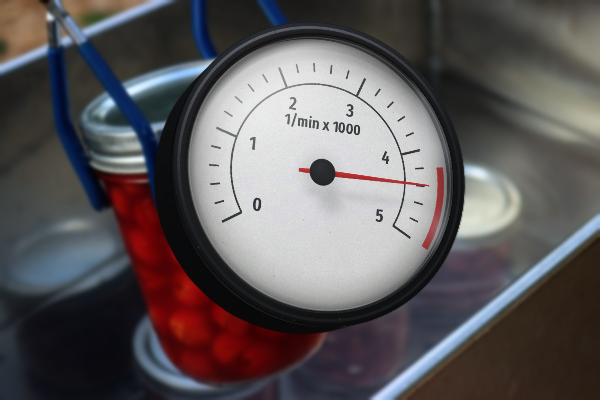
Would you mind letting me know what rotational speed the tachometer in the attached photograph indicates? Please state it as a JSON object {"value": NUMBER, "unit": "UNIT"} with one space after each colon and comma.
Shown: {"value": 4400, "unit": "rpm"}
